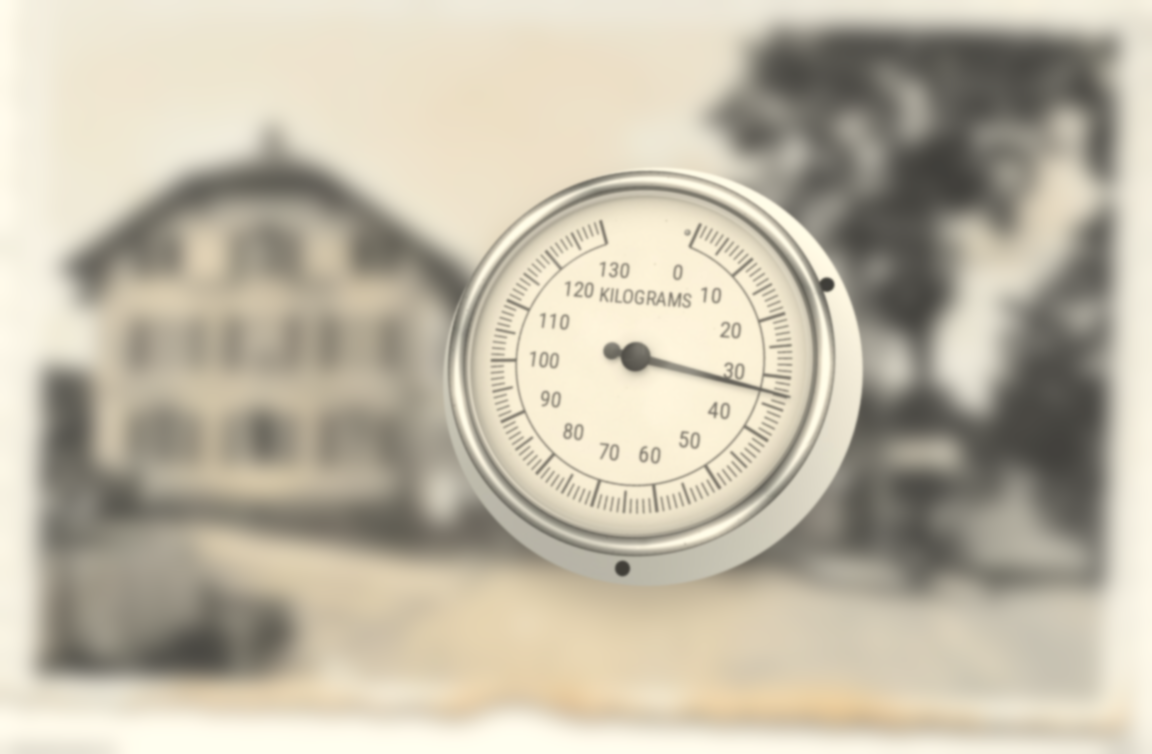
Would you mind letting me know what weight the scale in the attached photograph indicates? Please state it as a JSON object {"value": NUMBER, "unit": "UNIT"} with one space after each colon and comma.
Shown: {"value": 33, "unit": "kg"}
